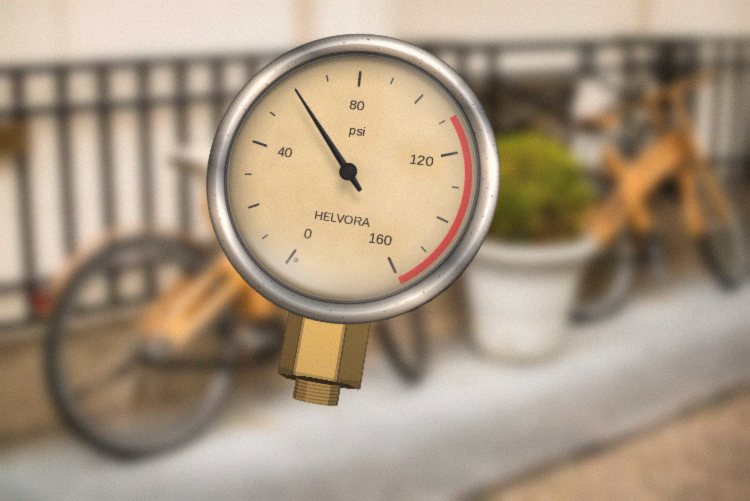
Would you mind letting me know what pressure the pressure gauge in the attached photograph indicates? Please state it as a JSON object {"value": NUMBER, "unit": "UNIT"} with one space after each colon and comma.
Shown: {"value": 60, "unit": "psi"}
